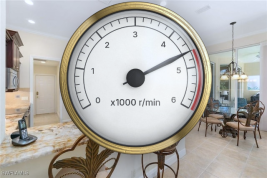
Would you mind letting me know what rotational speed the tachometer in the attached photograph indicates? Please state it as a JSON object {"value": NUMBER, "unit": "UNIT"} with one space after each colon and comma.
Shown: {"value": 4600, "unit": "rpm"}
